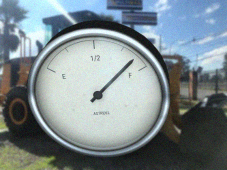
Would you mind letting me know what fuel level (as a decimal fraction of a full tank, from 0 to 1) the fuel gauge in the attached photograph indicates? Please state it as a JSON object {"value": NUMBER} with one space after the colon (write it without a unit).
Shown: {"value": 0.875}
